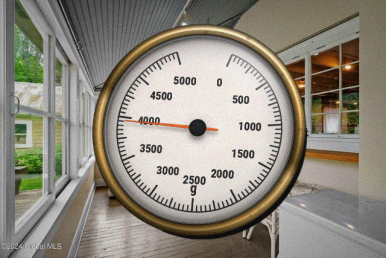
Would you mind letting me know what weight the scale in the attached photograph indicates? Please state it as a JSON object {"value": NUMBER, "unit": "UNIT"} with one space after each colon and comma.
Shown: {"value": 3950, "unit": "g"}
